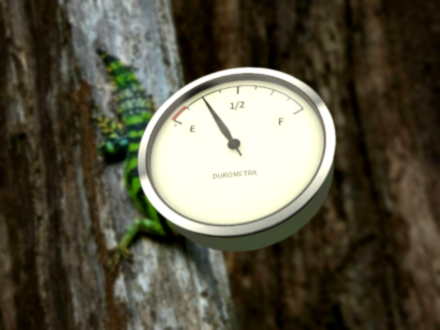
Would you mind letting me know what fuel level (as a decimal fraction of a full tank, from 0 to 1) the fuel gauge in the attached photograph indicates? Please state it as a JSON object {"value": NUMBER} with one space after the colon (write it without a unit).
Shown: {"value": 0.25}
